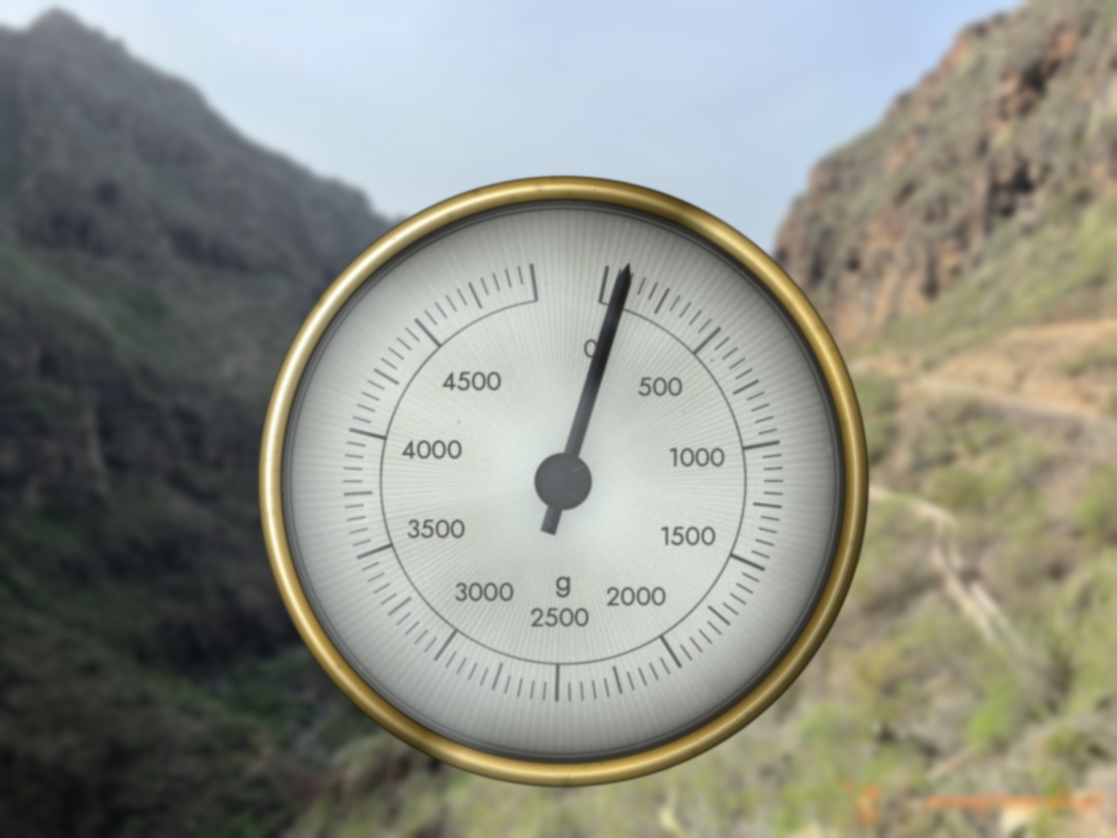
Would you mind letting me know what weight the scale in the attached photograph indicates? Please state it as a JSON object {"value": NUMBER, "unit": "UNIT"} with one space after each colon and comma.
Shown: {"value": 75, "unit": "g"}
